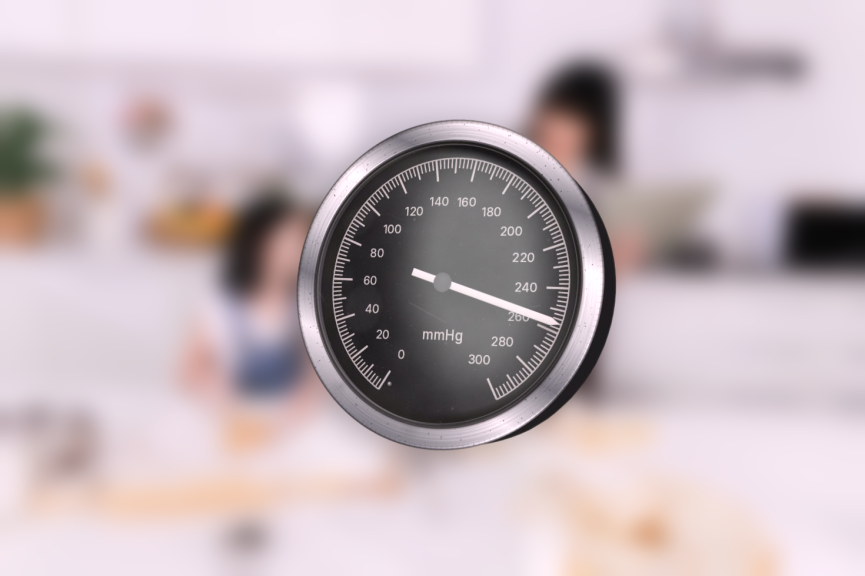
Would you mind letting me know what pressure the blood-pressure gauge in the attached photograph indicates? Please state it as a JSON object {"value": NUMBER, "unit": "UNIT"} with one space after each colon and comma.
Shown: {"value": 256, "unit": "mmHg"}
